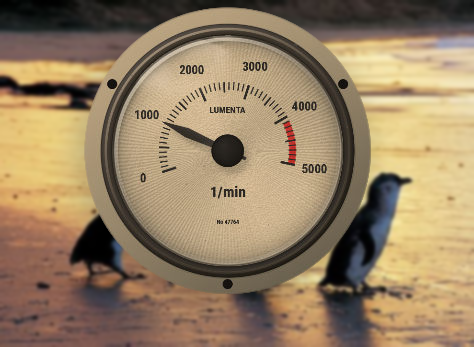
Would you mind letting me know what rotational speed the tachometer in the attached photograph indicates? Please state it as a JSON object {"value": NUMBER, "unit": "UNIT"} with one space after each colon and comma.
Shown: {"value": 1000, "unit": "rpm"}
